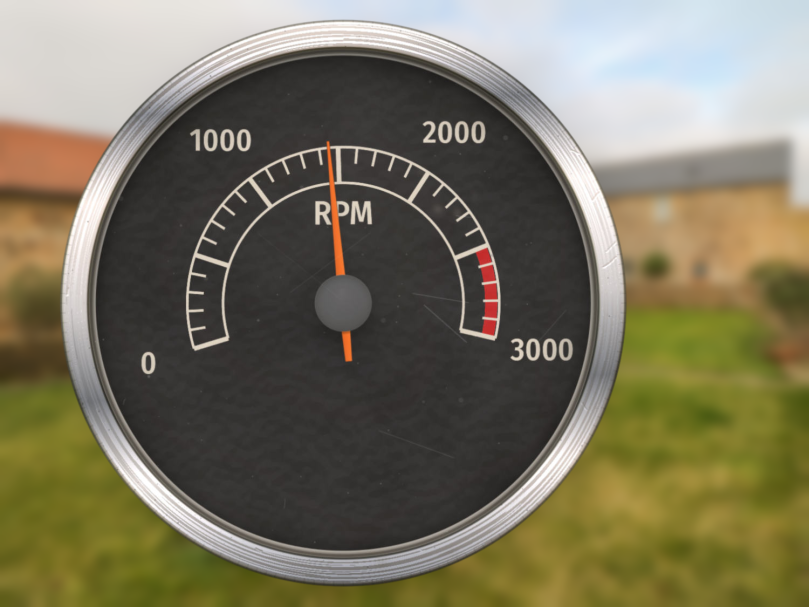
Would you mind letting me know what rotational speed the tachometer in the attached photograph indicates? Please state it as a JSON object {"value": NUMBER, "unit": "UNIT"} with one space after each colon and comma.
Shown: {"value": 1450, "unit": "rpm"}
